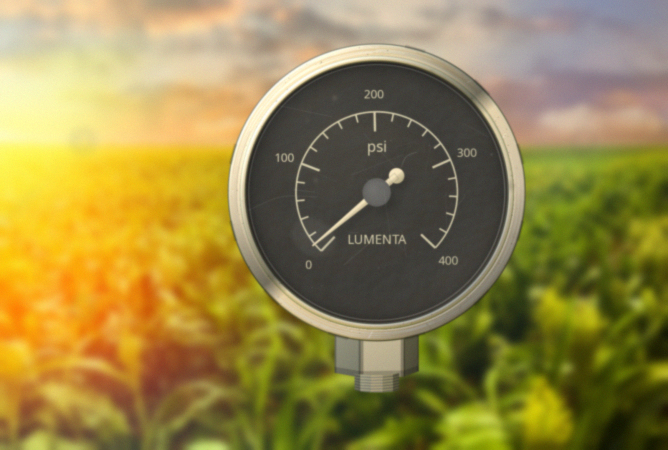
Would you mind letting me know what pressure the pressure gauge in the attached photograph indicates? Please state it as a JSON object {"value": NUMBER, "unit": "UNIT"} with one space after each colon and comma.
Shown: {"value": 10, "unit": "psi"}
